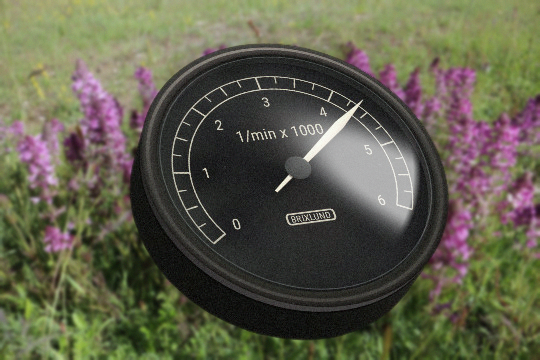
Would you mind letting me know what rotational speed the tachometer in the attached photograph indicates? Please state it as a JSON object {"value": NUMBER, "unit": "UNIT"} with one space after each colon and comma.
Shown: {"value": 4375, "unit": "rpm"}
